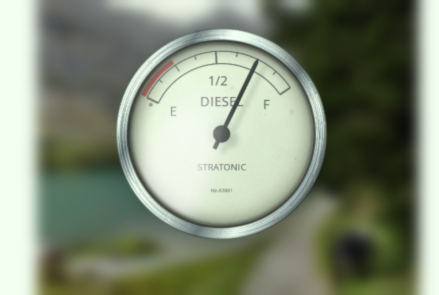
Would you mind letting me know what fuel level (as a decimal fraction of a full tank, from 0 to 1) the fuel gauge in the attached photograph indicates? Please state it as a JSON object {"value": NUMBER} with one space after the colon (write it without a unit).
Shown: {"value": 0.75}
